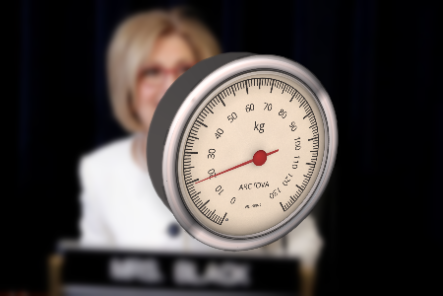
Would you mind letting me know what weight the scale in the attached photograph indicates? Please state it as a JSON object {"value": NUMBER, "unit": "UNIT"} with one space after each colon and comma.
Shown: {"value": 20, "unit": "kg"}
